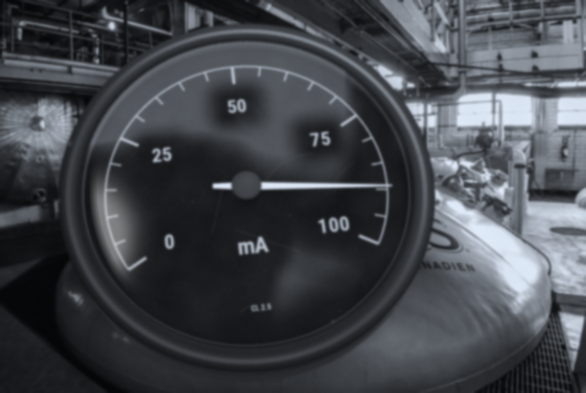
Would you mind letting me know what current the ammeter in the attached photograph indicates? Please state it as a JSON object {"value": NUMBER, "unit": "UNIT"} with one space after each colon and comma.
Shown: {"value": 90, "unit": "mA"}
